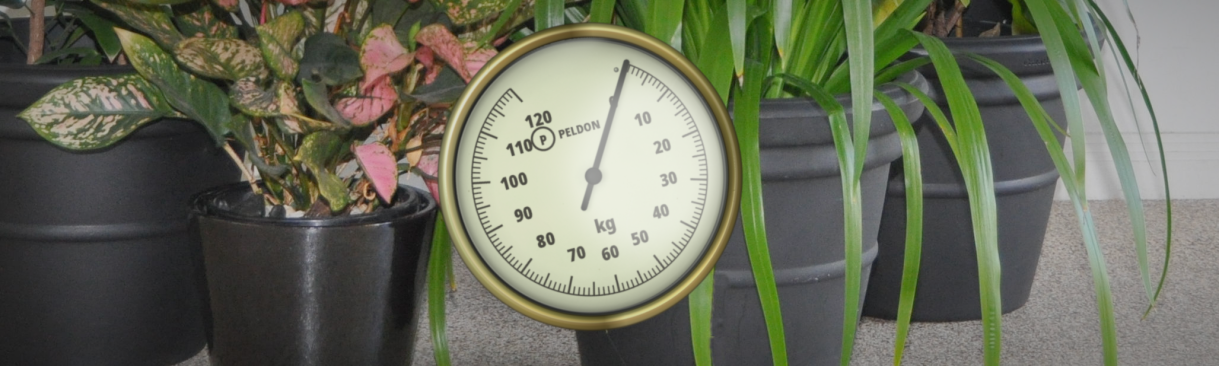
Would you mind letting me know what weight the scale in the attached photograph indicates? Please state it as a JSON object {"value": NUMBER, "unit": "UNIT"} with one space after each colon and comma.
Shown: {"value": 0, "unit": "kg"}
